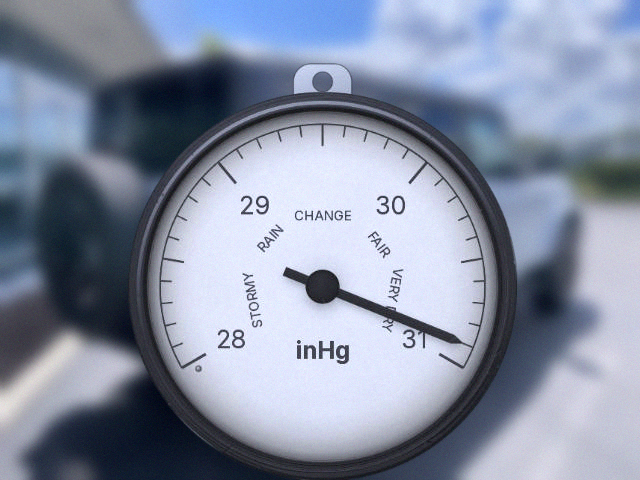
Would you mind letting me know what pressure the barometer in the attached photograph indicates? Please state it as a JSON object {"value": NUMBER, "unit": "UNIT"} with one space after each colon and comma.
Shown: {"value": 30.9, "unit": "inHg"}
